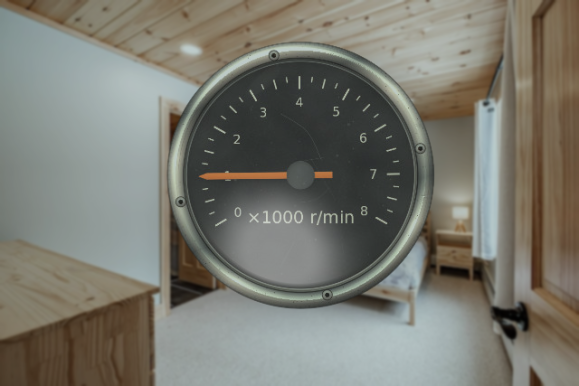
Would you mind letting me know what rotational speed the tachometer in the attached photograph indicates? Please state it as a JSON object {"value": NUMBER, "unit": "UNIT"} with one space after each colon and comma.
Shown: {"value": 1000, "unit": "rpm"}
